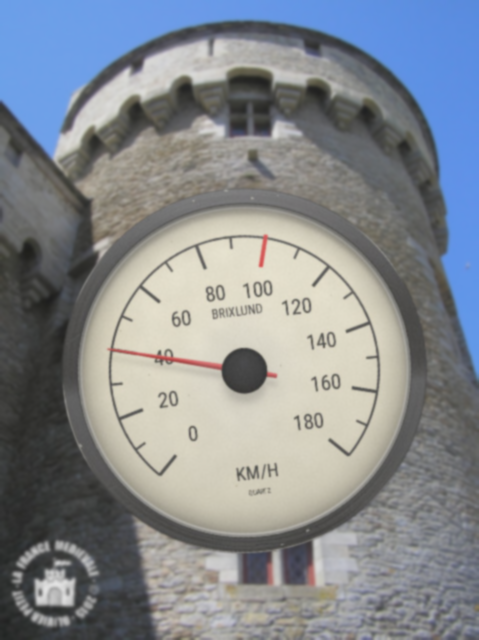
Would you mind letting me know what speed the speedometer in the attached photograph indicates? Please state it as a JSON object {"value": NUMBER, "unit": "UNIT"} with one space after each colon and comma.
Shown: {"value": 40, "unit": "km/h"}
